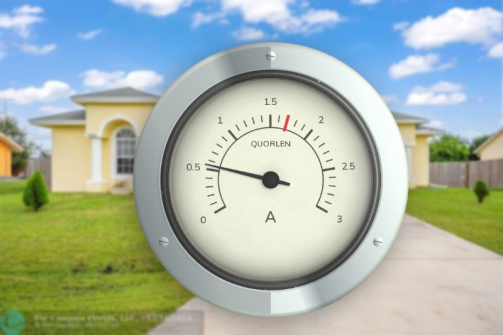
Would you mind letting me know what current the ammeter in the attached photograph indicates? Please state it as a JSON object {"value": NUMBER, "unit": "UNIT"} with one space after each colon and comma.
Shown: {"value": 0.55, "unit": "A"}
